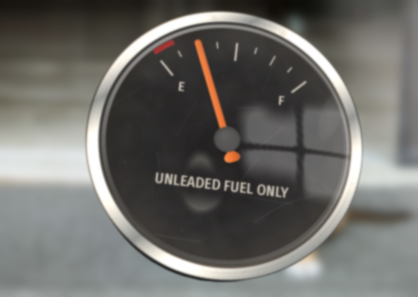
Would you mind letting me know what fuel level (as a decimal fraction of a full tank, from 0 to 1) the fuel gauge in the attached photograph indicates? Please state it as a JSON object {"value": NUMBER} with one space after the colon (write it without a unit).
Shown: {"value": 0.25}
